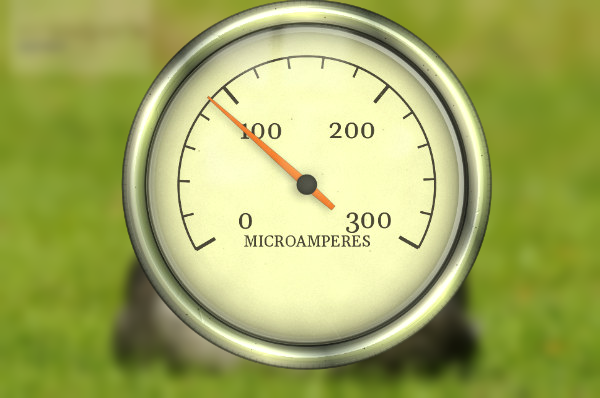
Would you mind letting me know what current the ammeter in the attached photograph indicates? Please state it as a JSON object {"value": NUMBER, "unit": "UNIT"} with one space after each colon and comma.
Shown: {"value": 90, "unit": "µA"}
